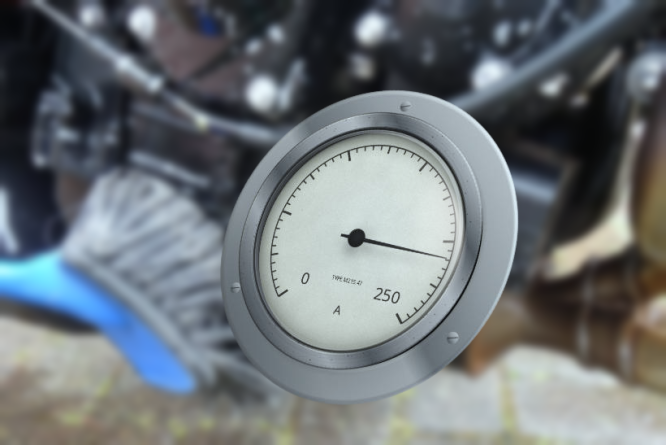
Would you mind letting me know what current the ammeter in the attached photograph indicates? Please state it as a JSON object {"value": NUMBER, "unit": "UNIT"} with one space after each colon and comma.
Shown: {"value": 210, "unit": "A"}
